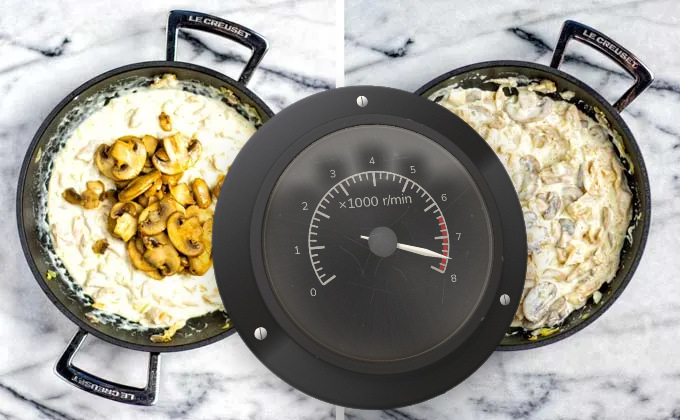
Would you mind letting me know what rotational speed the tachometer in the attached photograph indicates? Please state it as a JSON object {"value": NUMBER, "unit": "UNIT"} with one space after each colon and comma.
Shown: {"value": 7600, "unit": "rpm"}
